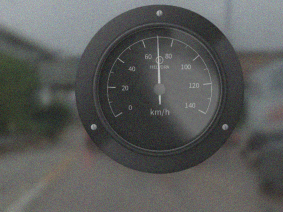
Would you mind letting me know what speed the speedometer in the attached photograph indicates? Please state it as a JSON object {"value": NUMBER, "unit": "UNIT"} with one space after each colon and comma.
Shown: {"value": 70, "unit": "km/h"}
